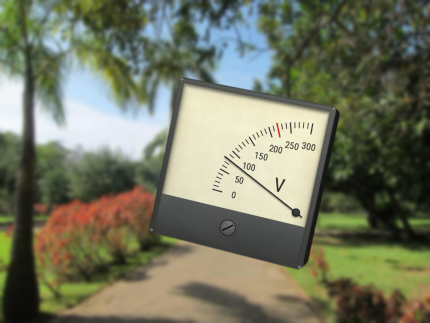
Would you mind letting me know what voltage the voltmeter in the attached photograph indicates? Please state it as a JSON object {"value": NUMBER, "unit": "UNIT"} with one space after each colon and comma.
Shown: {"value": 80, "unit": "V"}
